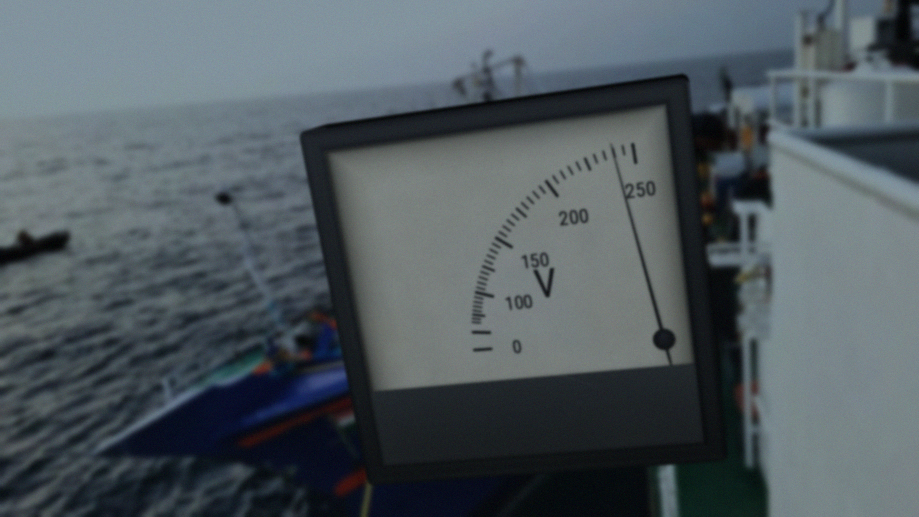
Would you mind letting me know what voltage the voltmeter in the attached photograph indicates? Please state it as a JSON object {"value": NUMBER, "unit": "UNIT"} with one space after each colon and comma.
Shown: {"value": 240, "unit": "V"}
